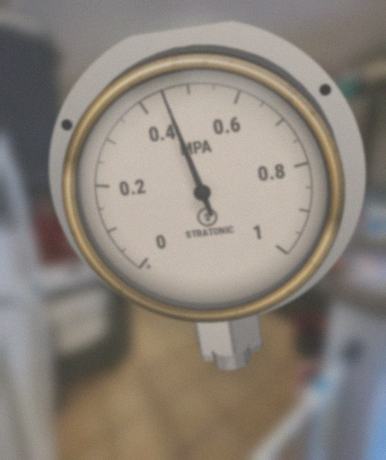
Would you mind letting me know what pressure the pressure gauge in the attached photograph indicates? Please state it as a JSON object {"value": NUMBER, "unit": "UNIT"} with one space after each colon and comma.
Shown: {"value": 0.45, "unit": "MPa"}
